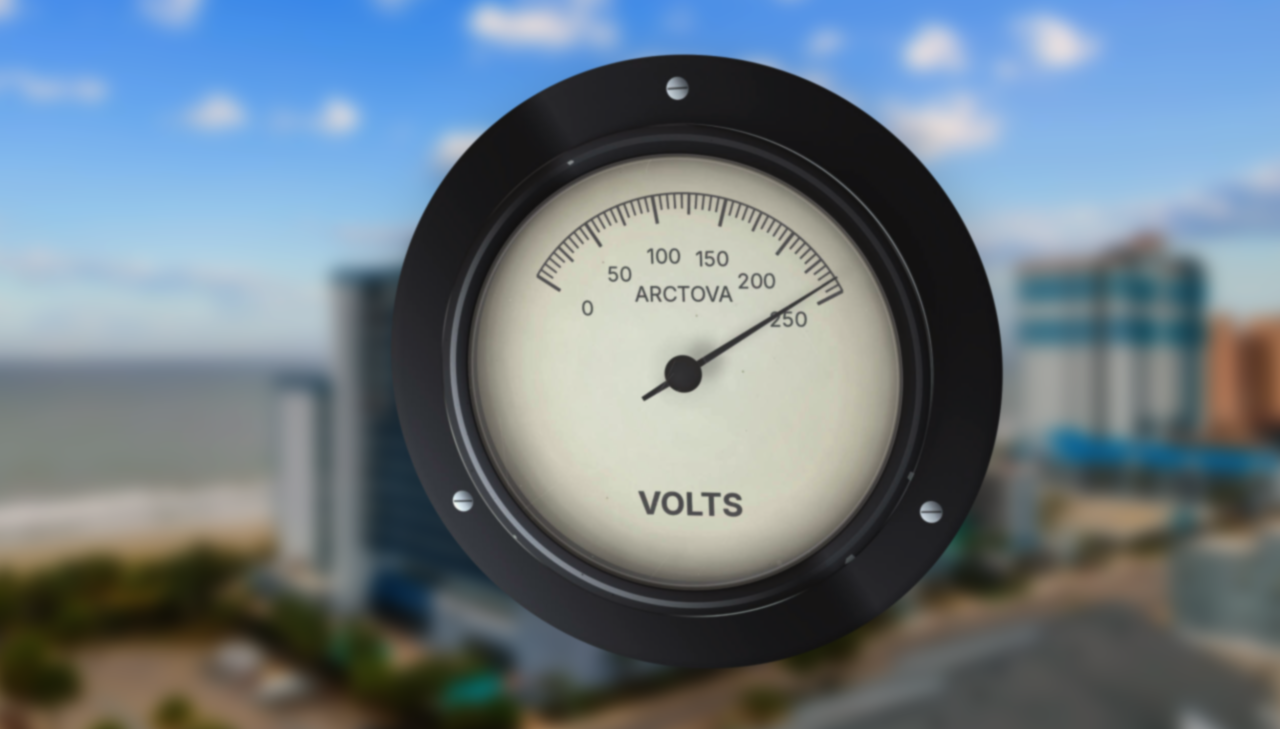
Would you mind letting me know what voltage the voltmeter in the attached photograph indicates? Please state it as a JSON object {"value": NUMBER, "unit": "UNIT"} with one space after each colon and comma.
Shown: {"value": 240, "unit": "V"}
